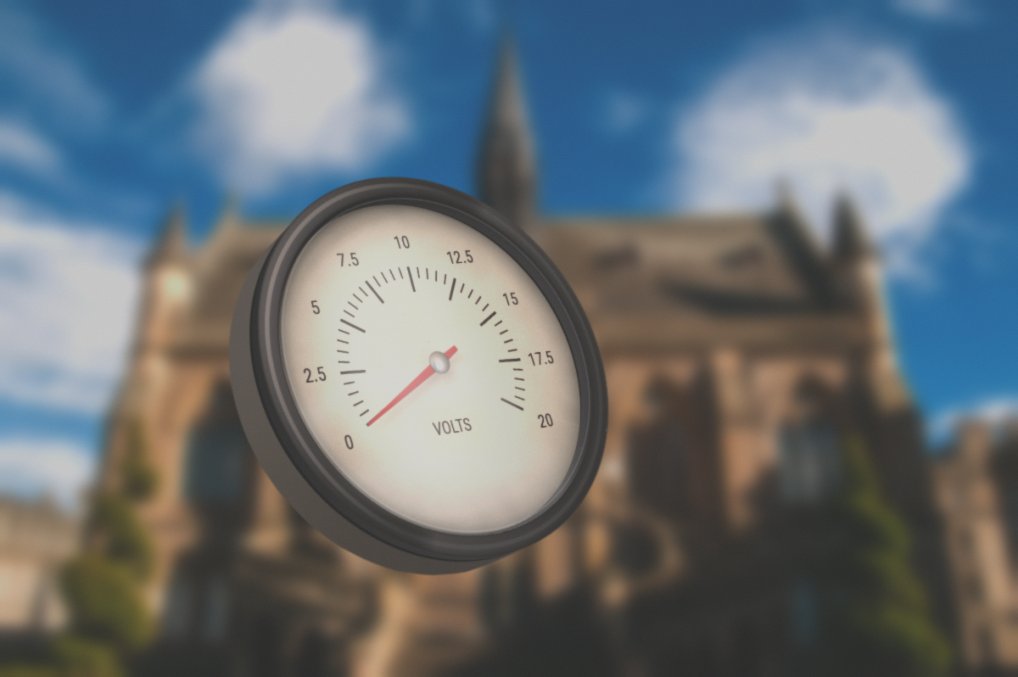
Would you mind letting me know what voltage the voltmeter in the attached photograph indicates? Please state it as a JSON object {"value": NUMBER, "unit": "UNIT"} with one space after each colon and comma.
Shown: {"value": 0, "unit": "V"}
